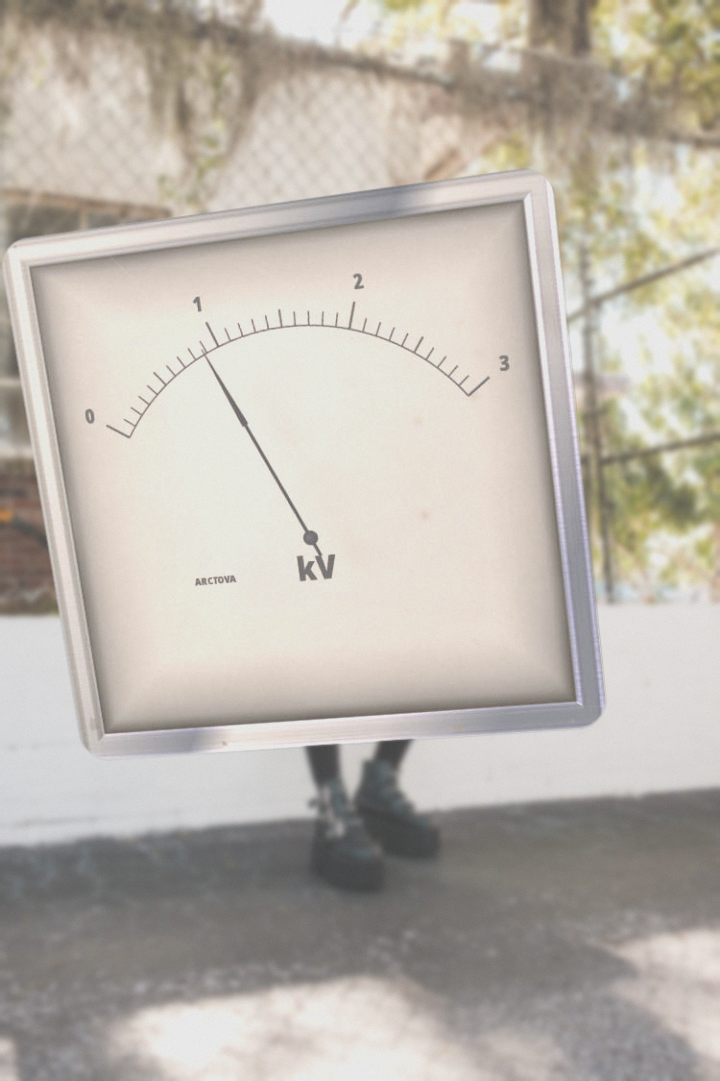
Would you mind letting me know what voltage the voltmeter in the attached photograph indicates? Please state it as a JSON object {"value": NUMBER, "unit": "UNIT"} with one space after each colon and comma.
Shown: {"value": 0.9, "unit": "kV"}
